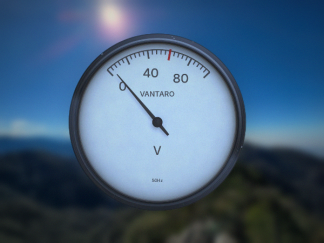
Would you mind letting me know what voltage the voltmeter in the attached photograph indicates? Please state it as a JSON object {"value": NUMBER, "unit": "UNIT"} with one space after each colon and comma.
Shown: {"value": 4, "unit": "V"}
